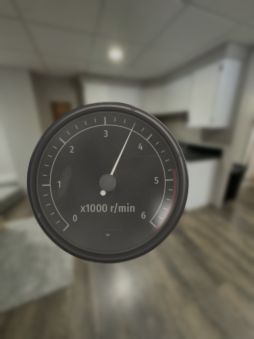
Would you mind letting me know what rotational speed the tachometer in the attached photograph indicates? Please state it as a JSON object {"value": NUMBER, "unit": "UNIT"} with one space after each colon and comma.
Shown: {"value": 3600, "unit": "rpm"}
